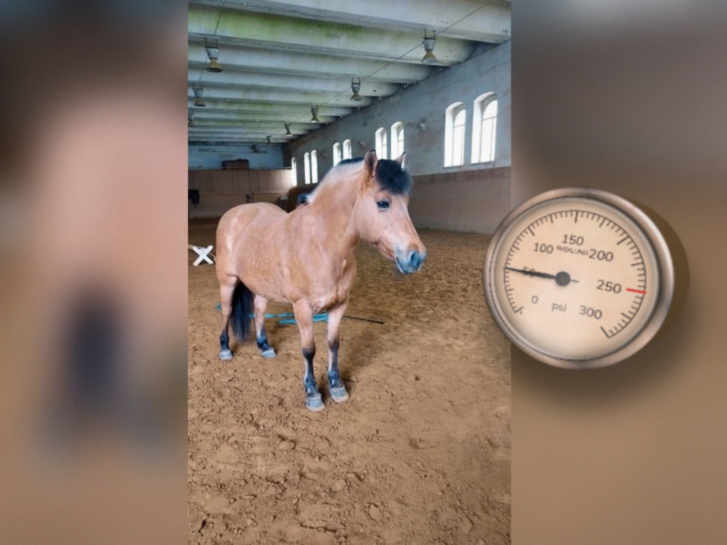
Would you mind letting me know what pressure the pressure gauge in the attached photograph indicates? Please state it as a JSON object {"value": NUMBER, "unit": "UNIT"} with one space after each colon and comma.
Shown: {"value": 50, "unit": "psi"}
